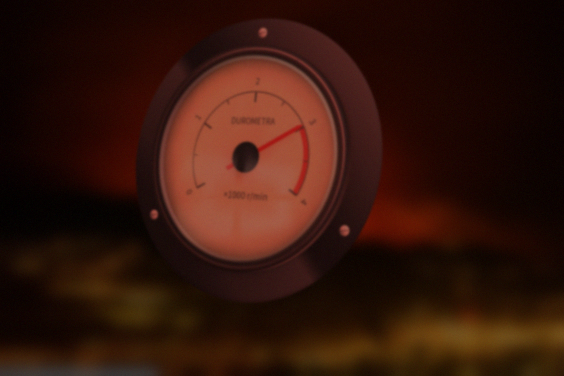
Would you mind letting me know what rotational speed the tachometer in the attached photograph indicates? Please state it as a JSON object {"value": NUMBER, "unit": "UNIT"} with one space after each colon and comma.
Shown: {"value": 3000, "unit": "rpm"}
